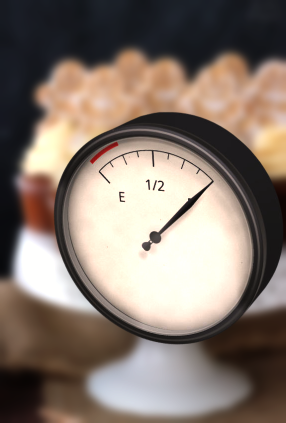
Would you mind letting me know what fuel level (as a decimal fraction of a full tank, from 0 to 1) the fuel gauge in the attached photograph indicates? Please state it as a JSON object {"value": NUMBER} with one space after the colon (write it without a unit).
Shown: {"value": 1}
